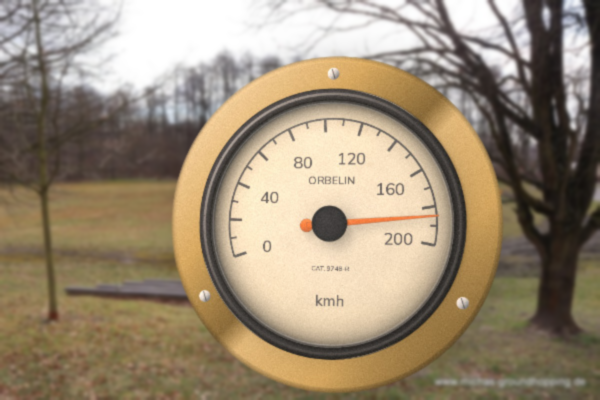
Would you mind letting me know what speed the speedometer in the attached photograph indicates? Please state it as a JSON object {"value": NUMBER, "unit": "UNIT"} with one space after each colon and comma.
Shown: {"value": 185, "unit": "km/h"}
